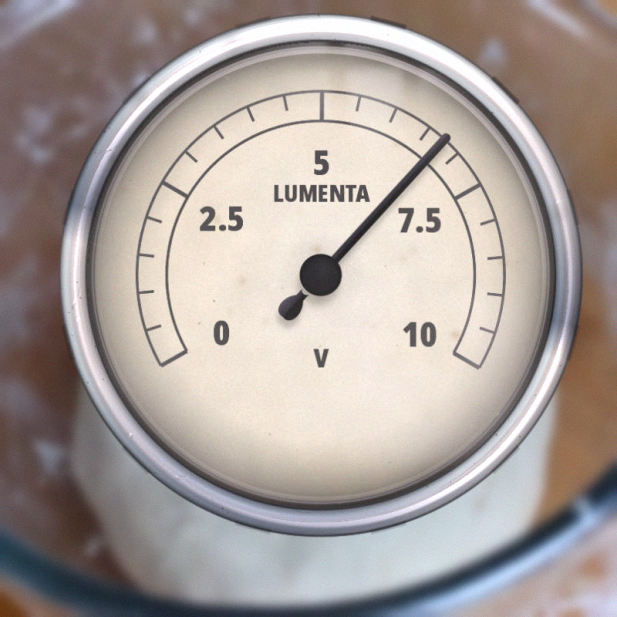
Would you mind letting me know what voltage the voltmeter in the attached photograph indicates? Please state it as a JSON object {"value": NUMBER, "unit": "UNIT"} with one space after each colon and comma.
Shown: {"value": 6.75, "unit": "V"}
